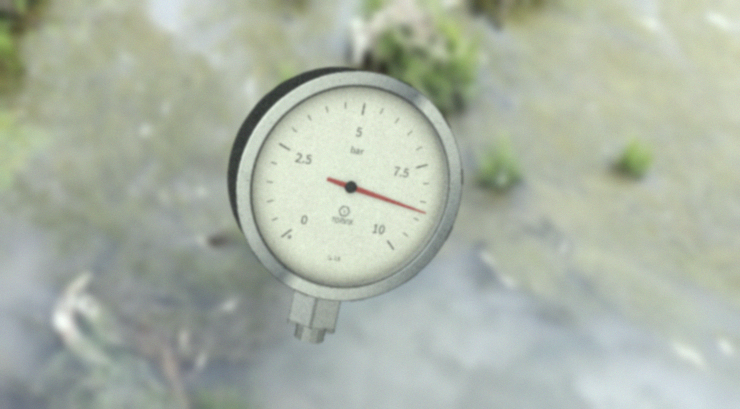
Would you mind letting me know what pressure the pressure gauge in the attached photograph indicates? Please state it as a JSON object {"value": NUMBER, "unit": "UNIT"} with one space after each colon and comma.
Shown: {"value": 8.75, "unit": "bar"}
